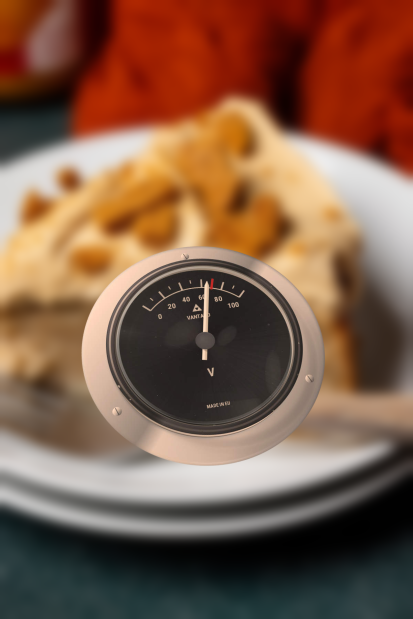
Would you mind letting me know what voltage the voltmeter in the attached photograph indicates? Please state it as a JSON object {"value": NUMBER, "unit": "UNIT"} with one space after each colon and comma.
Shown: {"value": 65, "unit": "V"}
